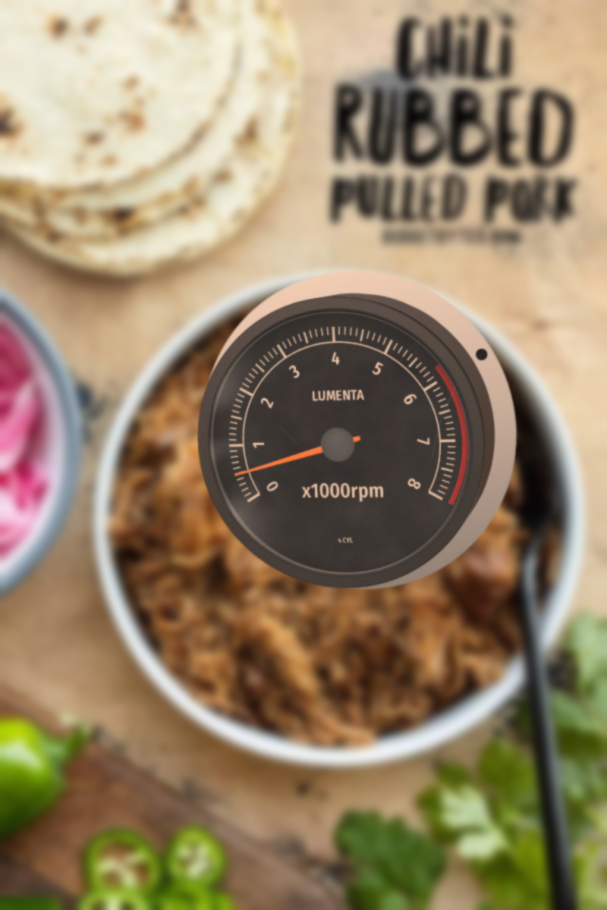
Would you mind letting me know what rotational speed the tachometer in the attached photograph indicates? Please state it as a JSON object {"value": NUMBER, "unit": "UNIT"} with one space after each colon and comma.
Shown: {"value": 500, "unit": "rpm"}
